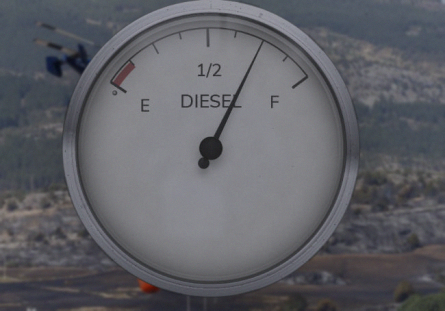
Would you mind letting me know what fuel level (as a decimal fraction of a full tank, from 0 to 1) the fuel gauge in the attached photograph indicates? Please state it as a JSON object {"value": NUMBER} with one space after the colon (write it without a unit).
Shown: {"value": 0.75}
